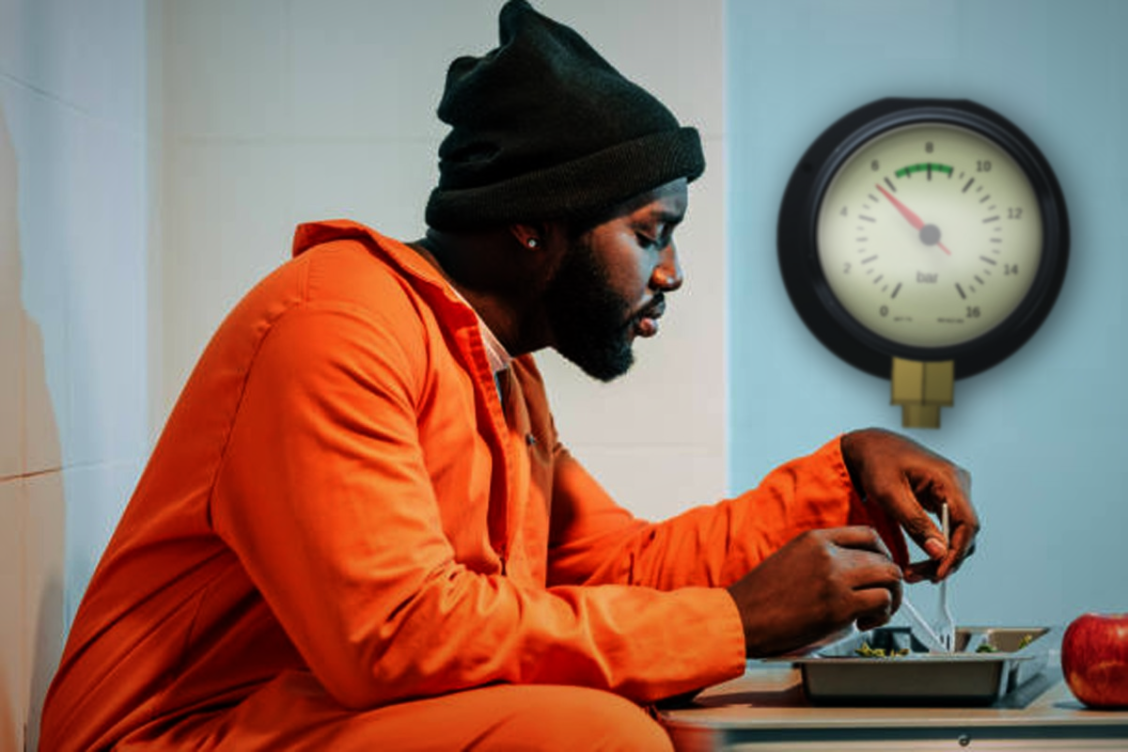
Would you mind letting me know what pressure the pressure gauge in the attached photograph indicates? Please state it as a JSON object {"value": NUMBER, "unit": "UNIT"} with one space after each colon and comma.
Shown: {"value": 5.5, "unit": "bar"}
